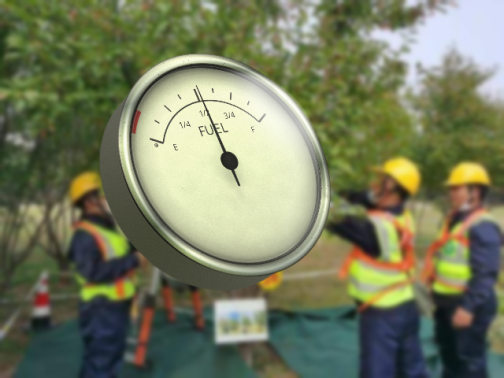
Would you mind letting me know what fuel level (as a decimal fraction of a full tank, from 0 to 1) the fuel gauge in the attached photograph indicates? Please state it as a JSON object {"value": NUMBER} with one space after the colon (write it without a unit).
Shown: {"value": 0.5}
